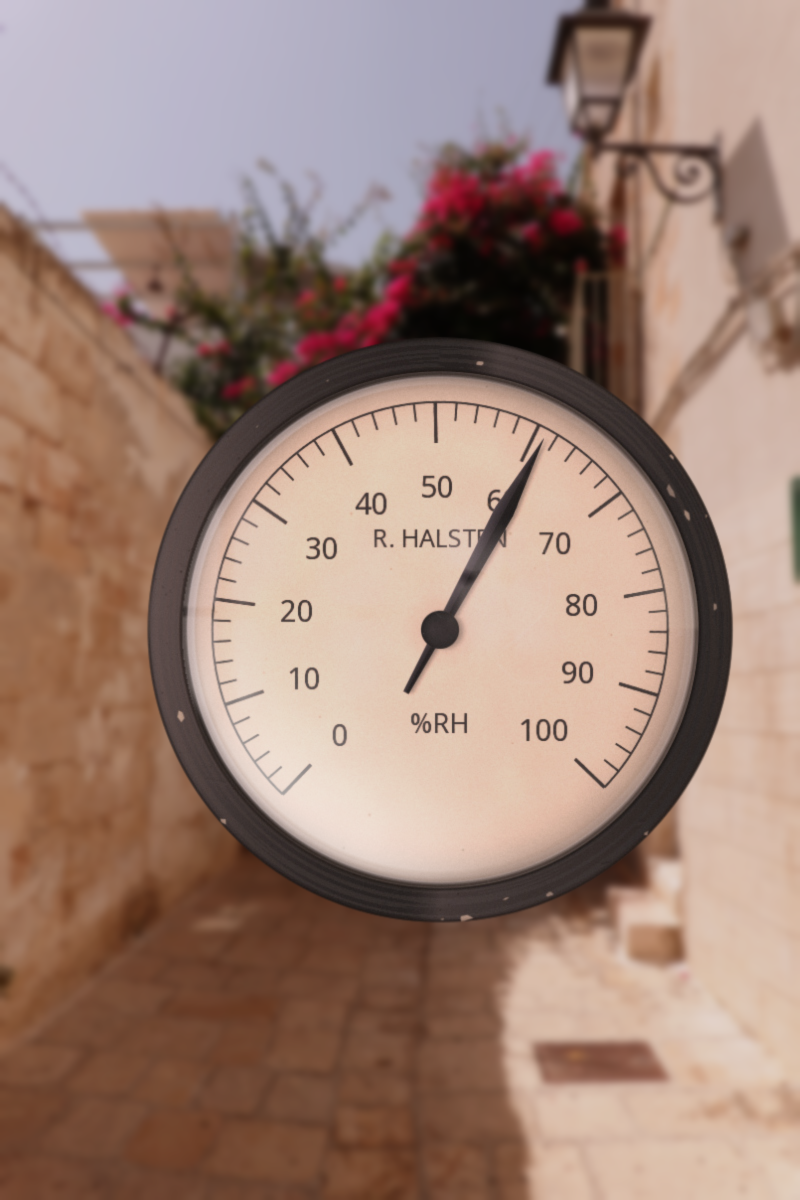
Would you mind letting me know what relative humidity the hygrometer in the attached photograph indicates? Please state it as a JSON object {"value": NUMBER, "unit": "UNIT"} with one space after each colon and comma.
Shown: {"value": 61, "unit": "%"}
